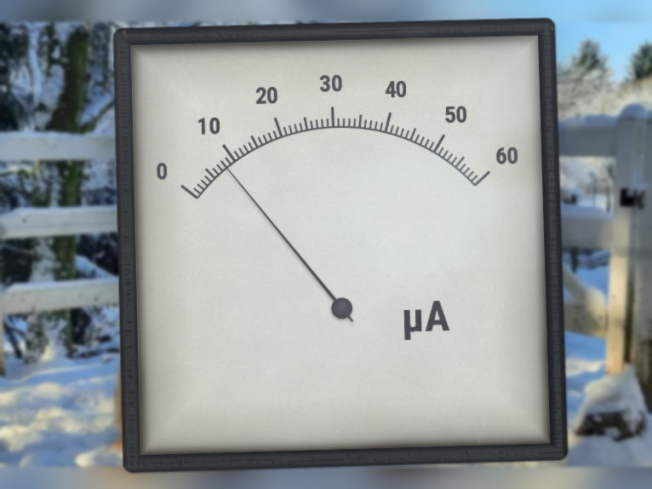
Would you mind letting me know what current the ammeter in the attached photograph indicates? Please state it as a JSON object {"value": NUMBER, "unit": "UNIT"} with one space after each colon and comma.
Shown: {"value": 8, "unit": "µA"}
